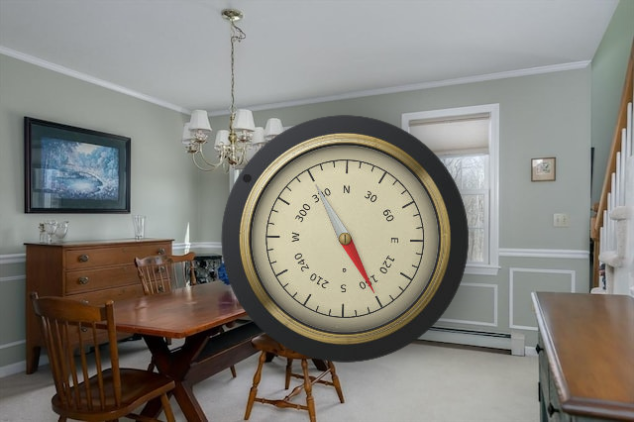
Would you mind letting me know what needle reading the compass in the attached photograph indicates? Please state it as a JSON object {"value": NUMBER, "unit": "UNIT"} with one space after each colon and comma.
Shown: {"value": 150, "unit": "°"}
